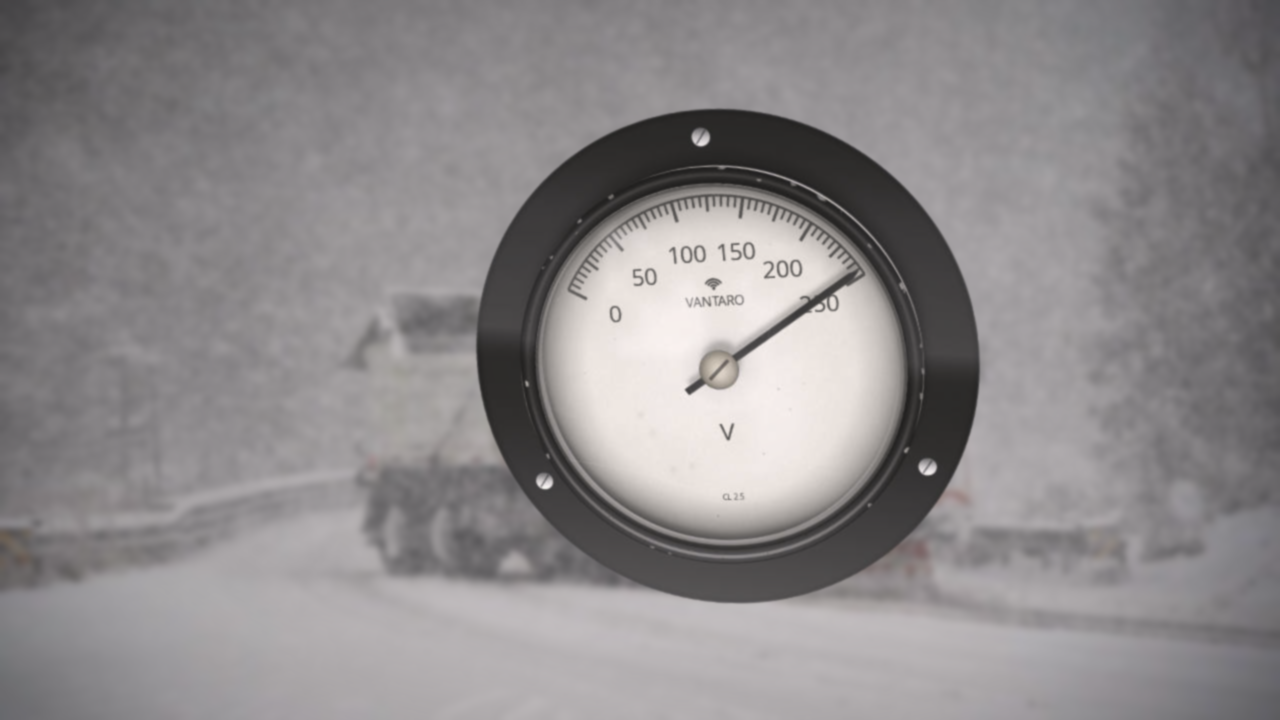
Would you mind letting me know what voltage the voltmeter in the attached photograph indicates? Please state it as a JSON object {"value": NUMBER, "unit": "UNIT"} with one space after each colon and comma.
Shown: {"value": 245, "unit": "V"}
